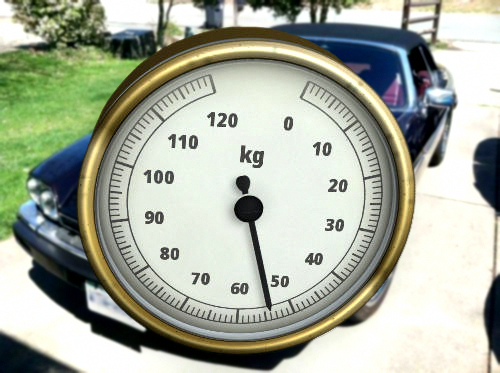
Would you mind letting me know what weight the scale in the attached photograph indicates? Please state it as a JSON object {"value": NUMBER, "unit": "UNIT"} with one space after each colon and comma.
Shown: {"value": 54, "unit": "kg"}
